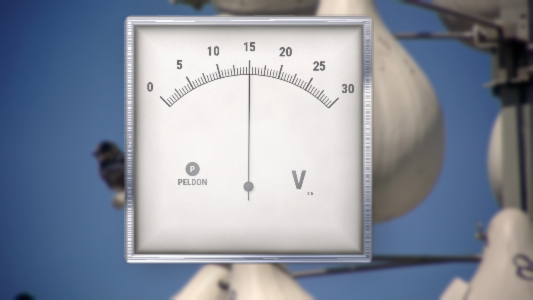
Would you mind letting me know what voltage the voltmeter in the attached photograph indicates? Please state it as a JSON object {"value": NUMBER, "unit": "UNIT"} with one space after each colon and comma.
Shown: {"value": 15, "unit": "V"}
